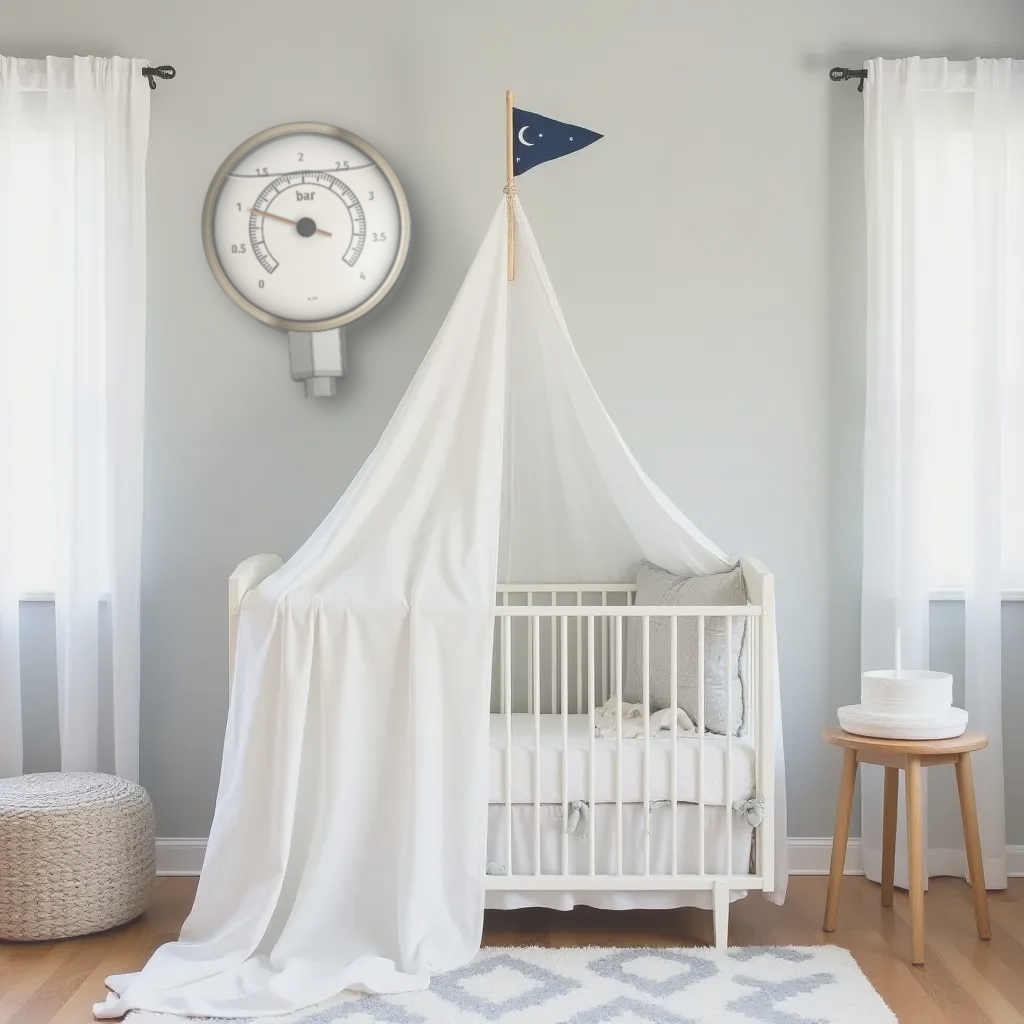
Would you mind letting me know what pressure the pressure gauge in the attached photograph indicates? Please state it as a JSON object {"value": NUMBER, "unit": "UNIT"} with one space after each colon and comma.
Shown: {"value": 1, "unit": "bar"}
